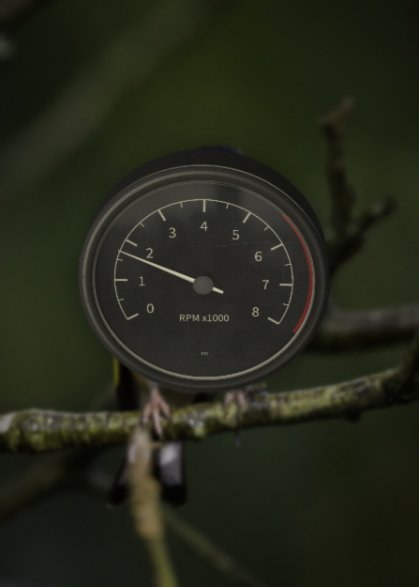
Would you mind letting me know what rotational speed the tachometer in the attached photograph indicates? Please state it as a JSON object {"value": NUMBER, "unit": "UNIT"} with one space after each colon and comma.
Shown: {"value": 1750, "unit": "rpm"}
